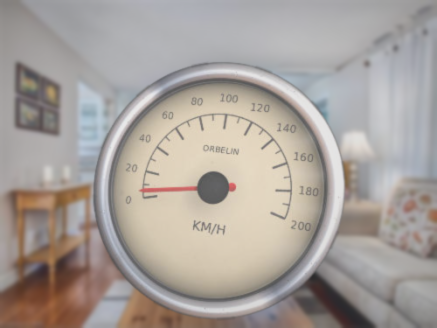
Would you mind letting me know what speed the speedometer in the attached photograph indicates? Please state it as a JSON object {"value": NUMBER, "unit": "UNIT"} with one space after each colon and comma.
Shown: {"value": 5, "unit": "km/h"}
